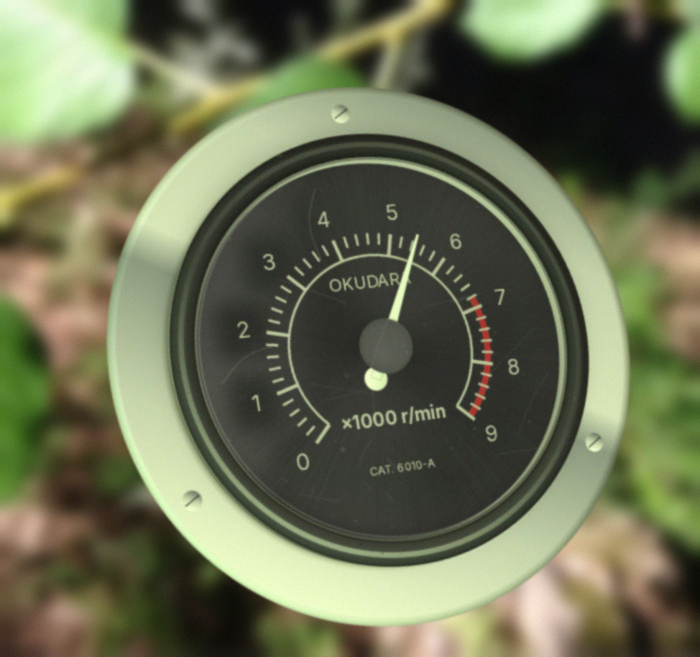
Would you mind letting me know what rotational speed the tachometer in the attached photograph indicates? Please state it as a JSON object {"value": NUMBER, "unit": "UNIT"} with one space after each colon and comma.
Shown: {"value": 5400, "unit": "rpm"}
